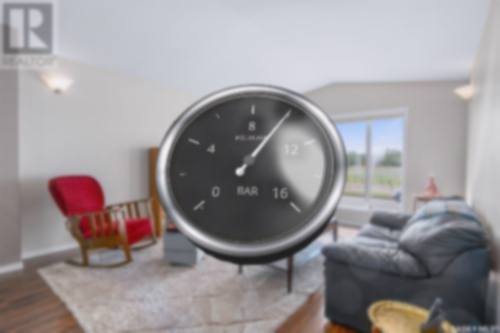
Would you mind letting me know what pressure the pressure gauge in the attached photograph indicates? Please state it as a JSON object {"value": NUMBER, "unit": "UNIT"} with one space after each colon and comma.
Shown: {"value": 10, "unit": "bar"}
